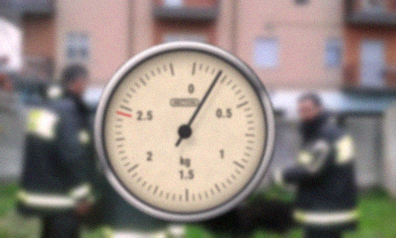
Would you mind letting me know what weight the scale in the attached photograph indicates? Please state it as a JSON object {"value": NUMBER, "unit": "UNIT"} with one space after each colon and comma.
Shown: {"value": 0.2, "unit": "kg"}
